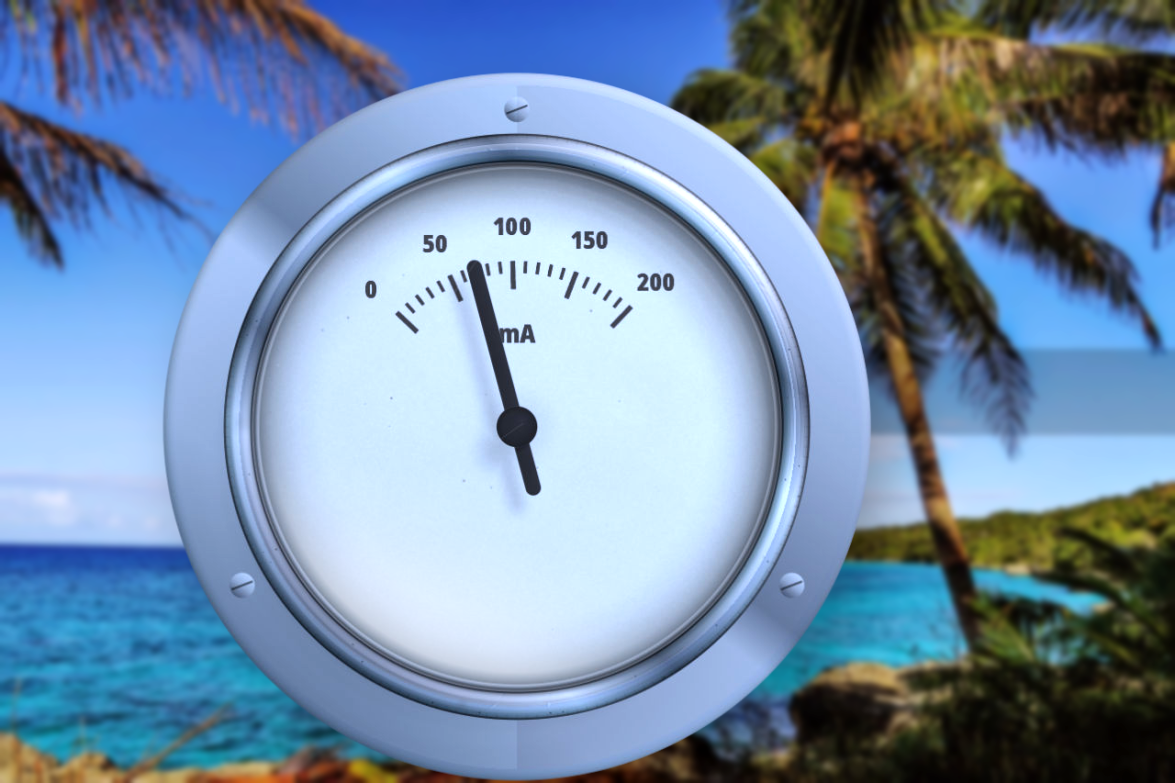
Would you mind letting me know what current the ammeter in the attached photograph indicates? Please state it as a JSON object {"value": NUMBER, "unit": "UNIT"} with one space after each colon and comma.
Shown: {"value": 70, "unit": "mA"}
